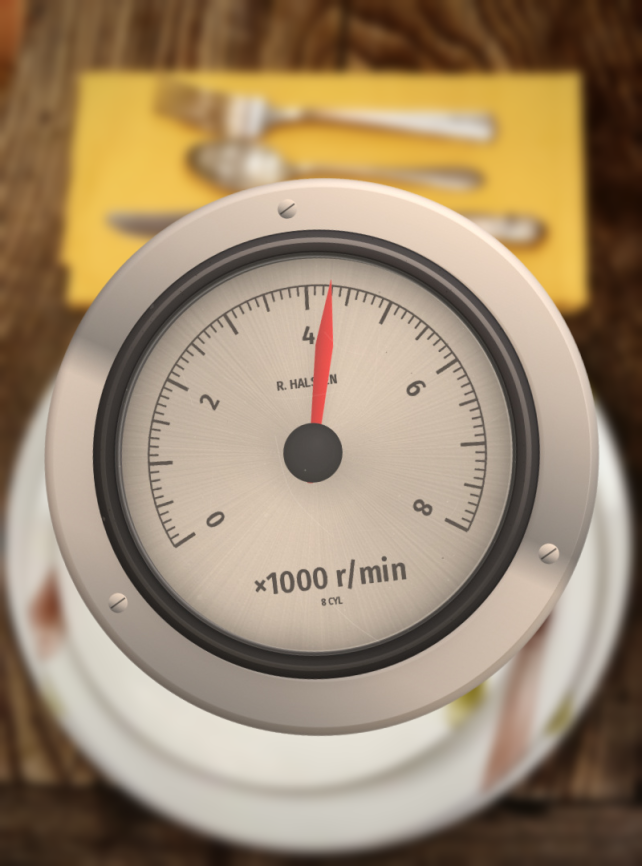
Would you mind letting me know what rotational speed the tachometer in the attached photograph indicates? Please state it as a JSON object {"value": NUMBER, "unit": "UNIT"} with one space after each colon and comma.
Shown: {"value": 4300, "unit": "rpm"}
